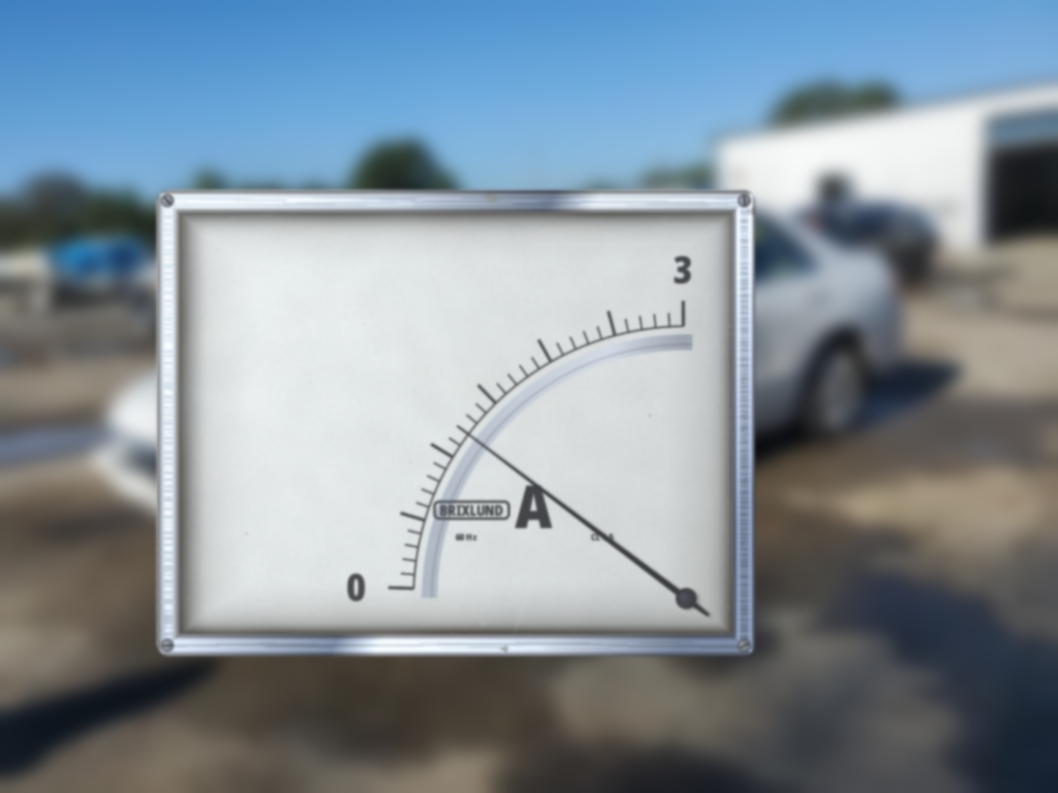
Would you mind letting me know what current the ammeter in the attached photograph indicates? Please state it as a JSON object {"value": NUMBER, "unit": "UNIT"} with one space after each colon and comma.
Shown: {"value": 1.2, "unit": "A"}
